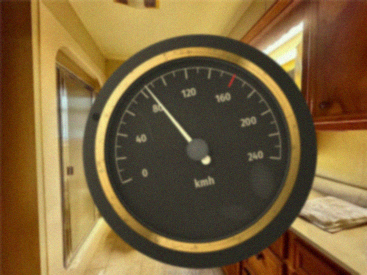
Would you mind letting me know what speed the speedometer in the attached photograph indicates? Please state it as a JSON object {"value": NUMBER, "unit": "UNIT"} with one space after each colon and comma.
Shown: {"value": 85, "unit": "km/h"}
